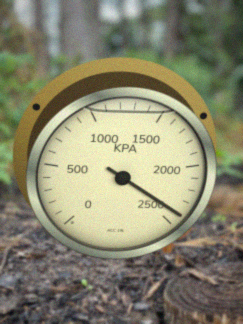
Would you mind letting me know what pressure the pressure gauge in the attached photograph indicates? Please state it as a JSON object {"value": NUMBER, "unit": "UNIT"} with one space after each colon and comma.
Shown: {"value": 2400, "unit": "kPa"}
